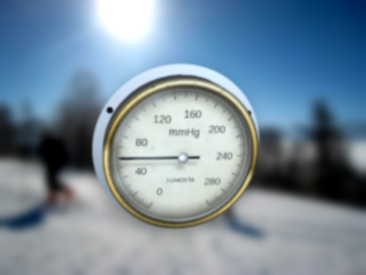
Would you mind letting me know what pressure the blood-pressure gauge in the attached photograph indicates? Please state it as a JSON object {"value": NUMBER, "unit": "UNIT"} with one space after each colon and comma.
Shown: {"value": 60, "unit": "mmHg"}
